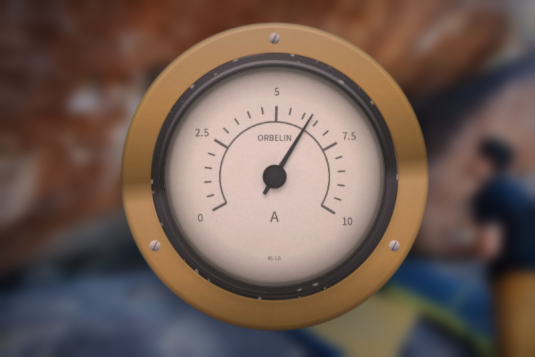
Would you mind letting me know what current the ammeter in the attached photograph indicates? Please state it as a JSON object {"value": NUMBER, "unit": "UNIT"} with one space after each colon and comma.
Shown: {"value": 6.25, "unit": "A"}
